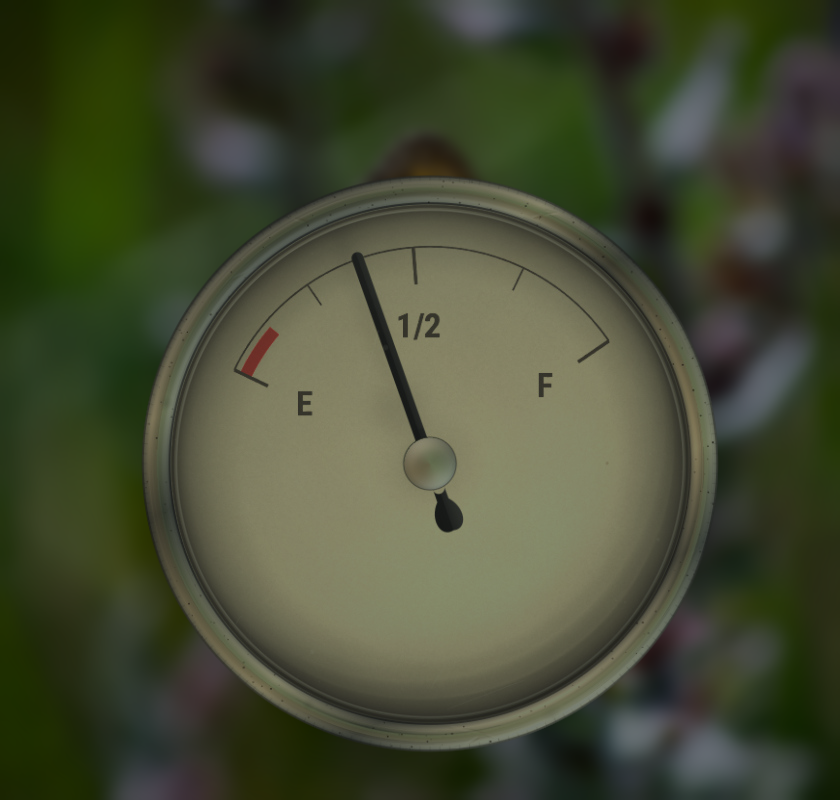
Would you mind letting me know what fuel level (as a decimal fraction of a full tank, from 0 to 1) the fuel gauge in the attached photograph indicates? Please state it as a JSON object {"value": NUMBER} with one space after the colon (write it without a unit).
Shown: {"value": 0.375}
